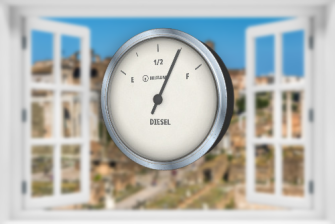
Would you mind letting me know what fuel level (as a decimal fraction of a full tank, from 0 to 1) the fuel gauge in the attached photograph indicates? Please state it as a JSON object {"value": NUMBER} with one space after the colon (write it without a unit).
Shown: {"value": 0.75}
